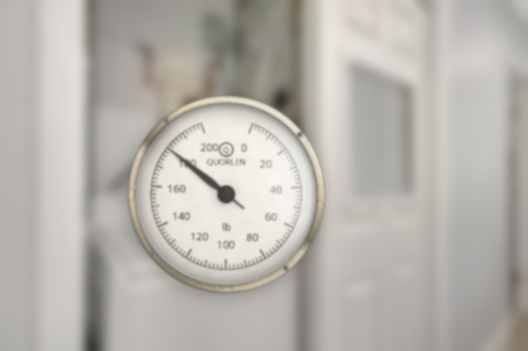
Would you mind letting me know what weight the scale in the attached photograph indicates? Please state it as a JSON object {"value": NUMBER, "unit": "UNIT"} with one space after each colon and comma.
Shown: {"value": 180, "unit": "lb"}
